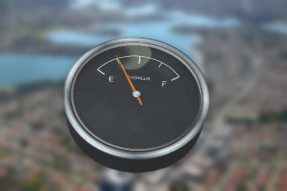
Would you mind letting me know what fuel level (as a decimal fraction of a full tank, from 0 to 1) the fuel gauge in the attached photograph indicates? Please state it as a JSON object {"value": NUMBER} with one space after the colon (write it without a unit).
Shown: {"value": 0.25}
